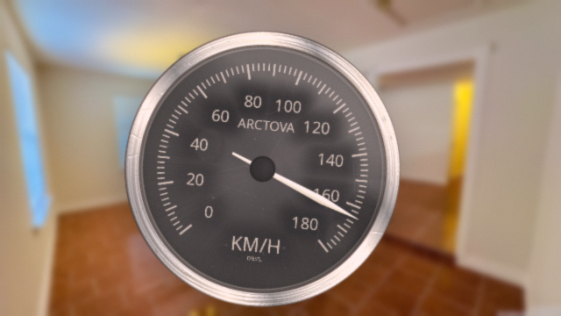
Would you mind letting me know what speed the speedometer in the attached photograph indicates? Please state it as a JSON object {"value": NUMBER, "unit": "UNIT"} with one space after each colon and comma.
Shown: {"value": 164, "unit": "km/h"}
